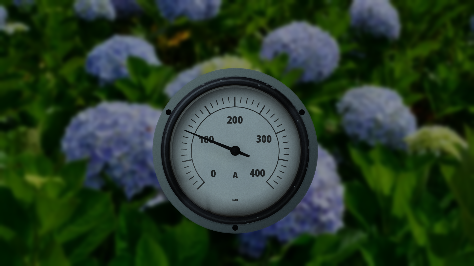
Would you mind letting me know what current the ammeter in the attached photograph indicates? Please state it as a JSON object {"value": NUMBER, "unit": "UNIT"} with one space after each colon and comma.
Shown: {"value": 100, "unit": "A"}
